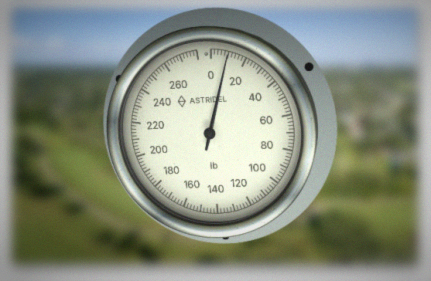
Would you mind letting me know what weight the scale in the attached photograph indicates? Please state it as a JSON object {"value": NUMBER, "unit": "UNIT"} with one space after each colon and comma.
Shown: {"value": 10, "unit": "lb"}
